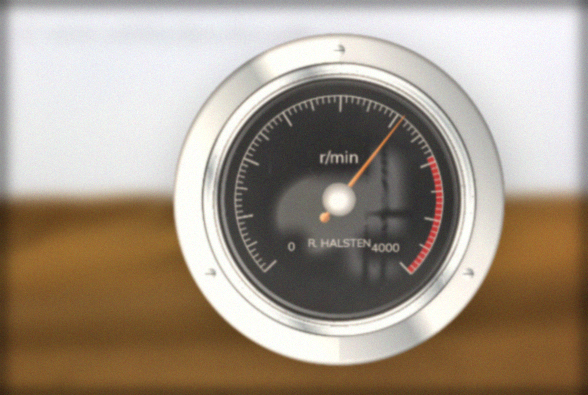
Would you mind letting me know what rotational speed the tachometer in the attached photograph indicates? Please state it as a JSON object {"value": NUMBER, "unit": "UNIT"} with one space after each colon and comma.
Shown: {"value": 2550, "unit": "rpm"}
